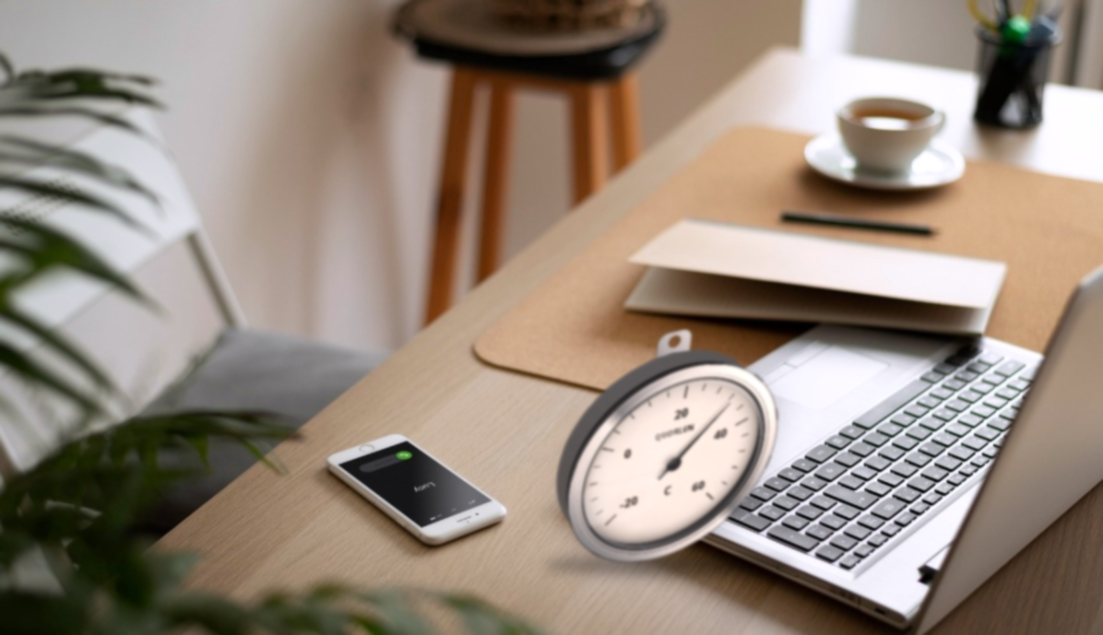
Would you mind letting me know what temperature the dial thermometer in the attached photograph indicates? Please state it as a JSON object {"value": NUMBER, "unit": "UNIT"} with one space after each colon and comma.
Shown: {"value": 32, "unit": "°C"}
